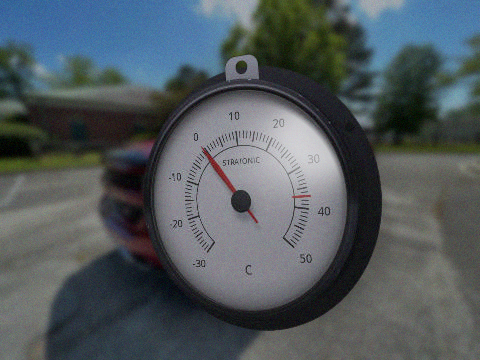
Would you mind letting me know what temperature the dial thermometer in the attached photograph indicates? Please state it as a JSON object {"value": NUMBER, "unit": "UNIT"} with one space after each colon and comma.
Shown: {"value": 0, "unit": "°C"}
